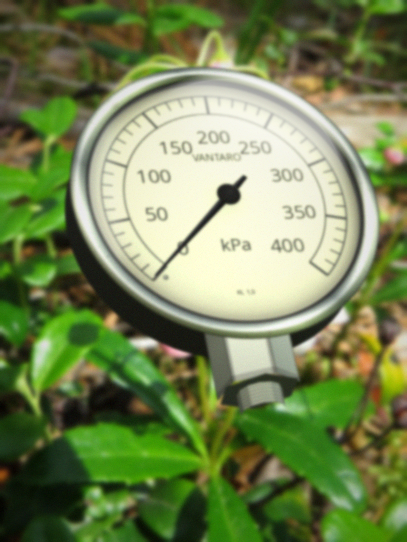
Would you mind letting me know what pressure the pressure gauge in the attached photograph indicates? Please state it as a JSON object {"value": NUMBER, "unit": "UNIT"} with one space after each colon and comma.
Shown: {"value": 0, "unit": "kPa"}
